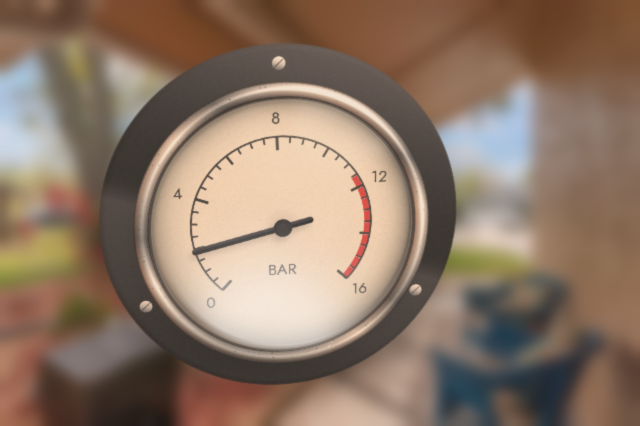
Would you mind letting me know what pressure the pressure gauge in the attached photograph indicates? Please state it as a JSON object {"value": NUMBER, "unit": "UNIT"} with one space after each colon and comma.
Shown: {"value": 2, "unit": "bar"}
